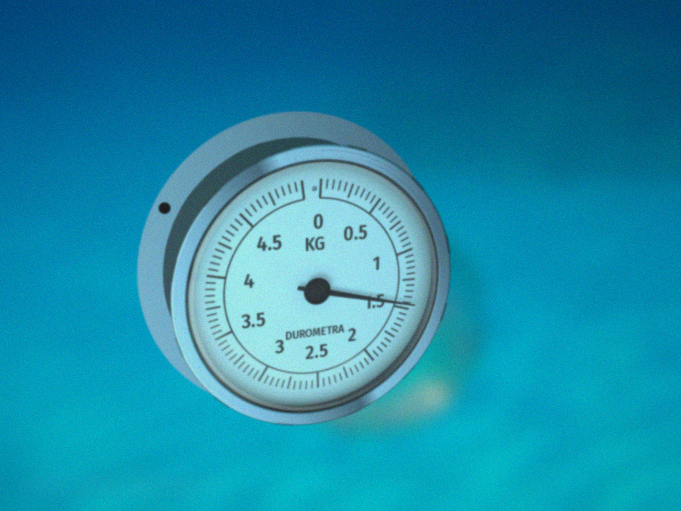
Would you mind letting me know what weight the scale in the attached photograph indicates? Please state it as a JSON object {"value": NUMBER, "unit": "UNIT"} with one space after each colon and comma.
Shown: {"value": 1.45, "unit": "kg"}
